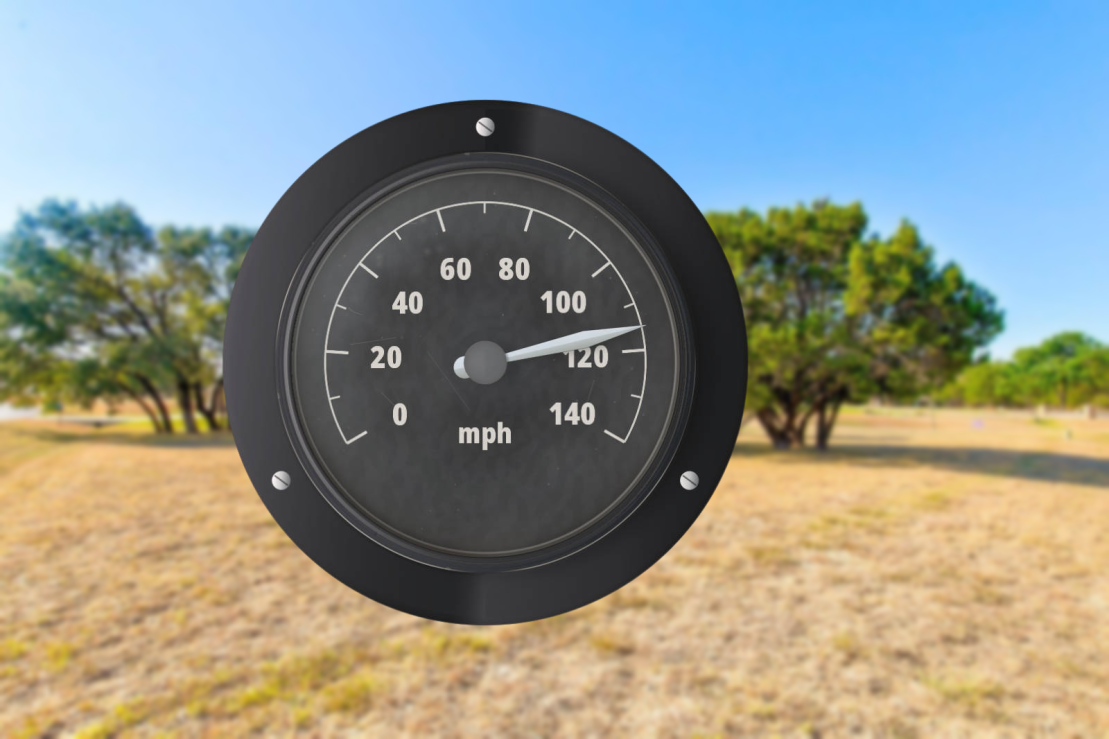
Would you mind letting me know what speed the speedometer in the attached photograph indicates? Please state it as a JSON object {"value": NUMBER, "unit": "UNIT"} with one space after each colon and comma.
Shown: {"value": 115, "unit": "mph"}
